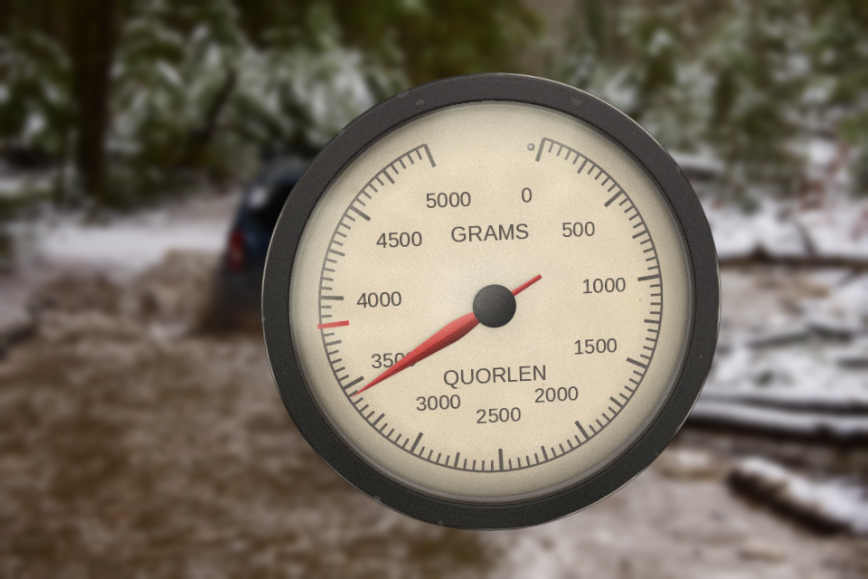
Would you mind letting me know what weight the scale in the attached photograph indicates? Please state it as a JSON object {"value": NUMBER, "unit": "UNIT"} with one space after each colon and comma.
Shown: {"value": 3450, "unit": "g"}
